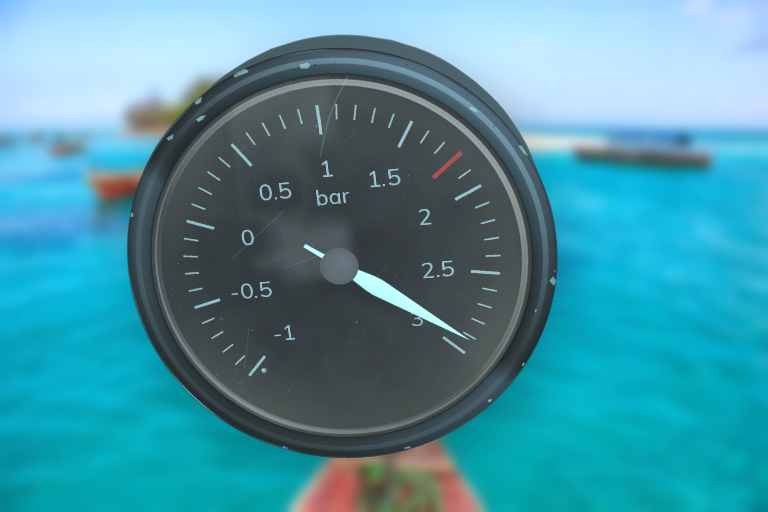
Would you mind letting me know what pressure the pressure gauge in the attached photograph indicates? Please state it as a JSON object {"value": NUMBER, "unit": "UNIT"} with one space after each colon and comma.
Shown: {"value": 2.9, "unit": "bar"}
